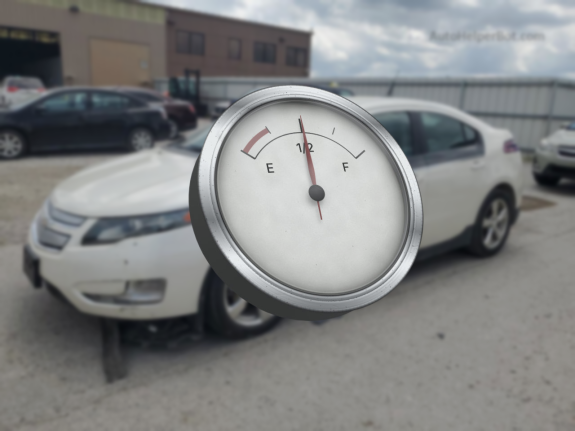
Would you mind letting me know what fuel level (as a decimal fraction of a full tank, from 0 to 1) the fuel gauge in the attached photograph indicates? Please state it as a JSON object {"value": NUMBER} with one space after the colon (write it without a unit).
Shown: {"value": 0.5}
